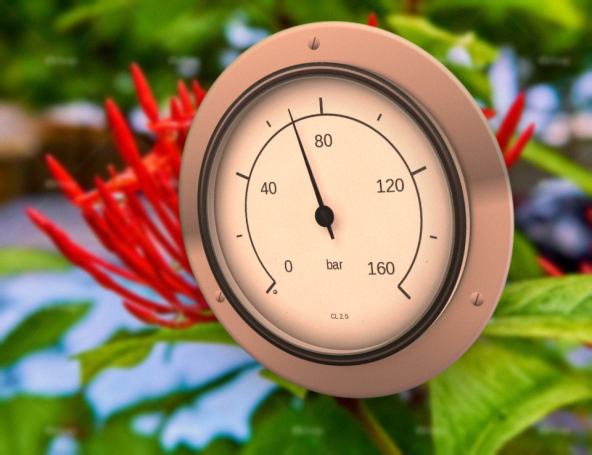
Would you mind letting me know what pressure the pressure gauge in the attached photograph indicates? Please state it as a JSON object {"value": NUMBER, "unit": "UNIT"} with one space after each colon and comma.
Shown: {"value": 70, "unit": "bar"}
